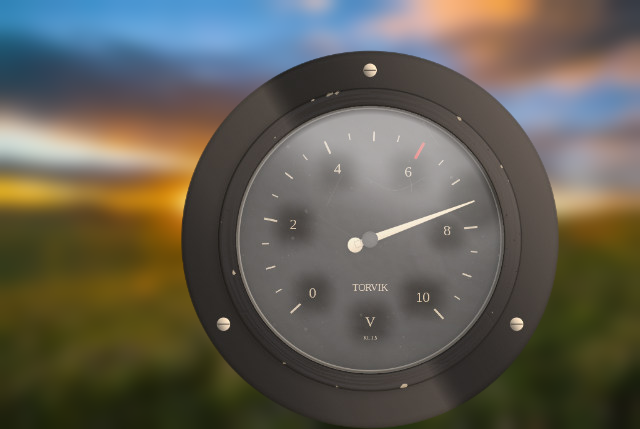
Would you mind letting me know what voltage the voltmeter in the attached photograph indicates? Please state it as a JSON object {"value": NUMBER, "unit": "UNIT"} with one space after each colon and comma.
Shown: {"value": 7.5, "unit": "V"}
